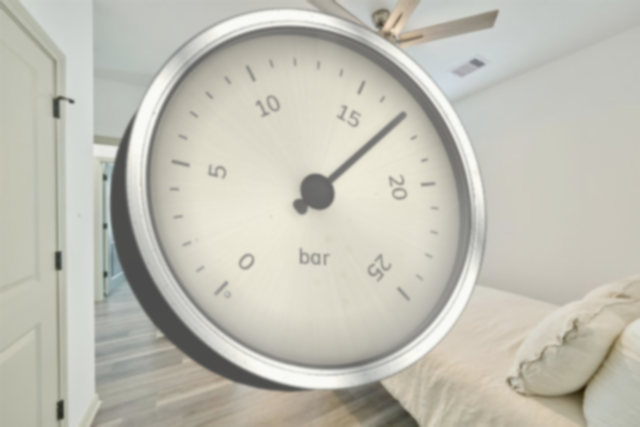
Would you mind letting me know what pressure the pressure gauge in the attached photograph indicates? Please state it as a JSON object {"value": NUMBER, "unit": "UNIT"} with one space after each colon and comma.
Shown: {"value": 17, "unit": "bar"}
